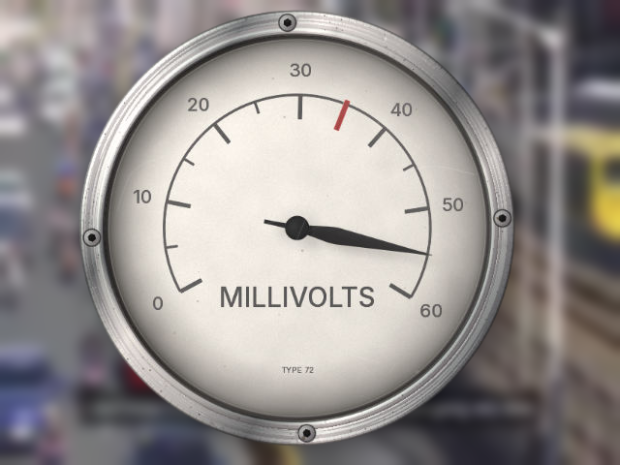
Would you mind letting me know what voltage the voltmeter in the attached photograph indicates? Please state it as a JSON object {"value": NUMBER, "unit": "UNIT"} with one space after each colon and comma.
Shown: {"value": 55, "unit": "mV"}
